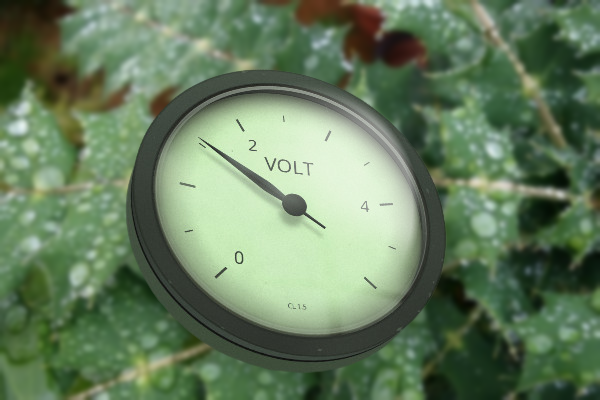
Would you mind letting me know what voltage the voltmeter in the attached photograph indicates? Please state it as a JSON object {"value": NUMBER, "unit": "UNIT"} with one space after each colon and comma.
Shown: {"value": 1.5, "unit": "V"}
